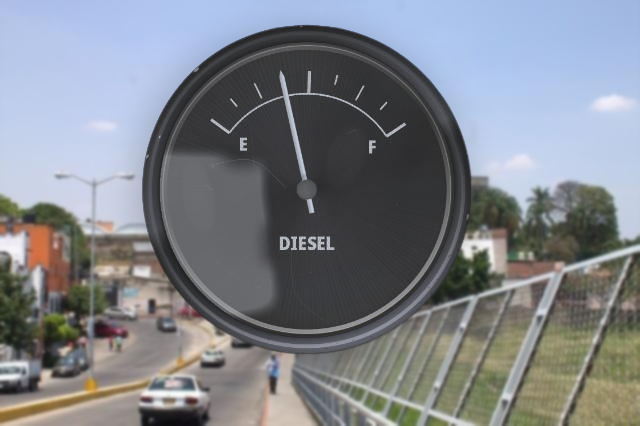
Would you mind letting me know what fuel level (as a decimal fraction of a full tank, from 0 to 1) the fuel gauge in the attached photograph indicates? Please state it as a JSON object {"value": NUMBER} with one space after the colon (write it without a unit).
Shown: {"value": 0.375}
